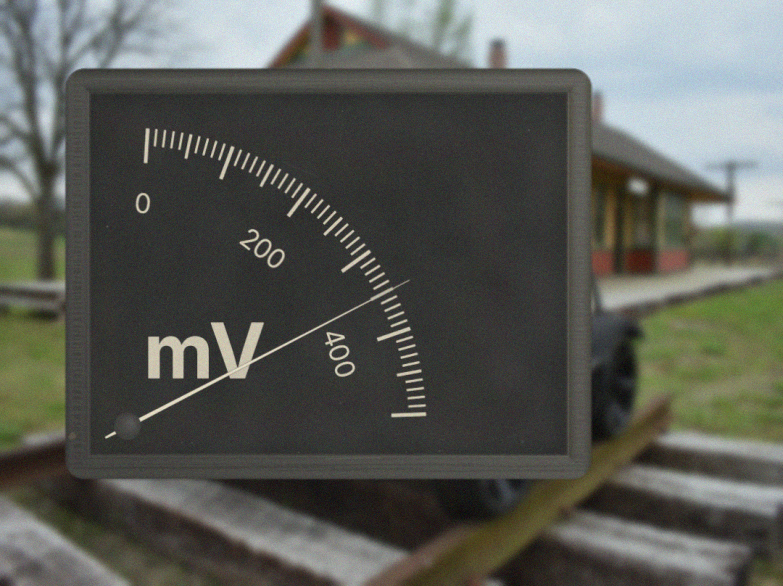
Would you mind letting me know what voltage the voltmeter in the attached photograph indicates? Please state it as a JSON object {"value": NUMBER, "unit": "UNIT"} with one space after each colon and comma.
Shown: {"value": 350, "unit": "mV"}
